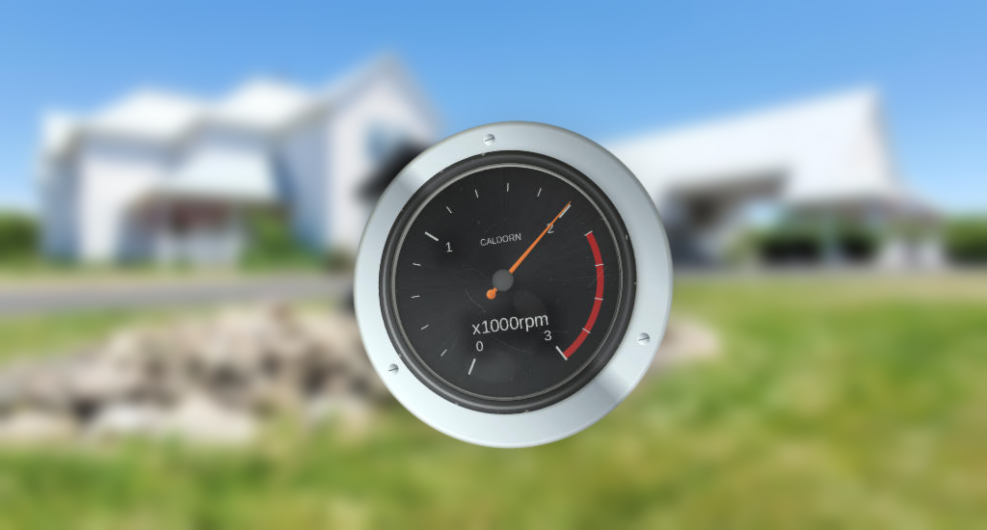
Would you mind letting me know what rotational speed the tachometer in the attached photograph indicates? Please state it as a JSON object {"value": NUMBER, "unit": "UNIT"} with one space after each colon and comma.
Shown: {"value": 2000, "unit": "rpm"}
